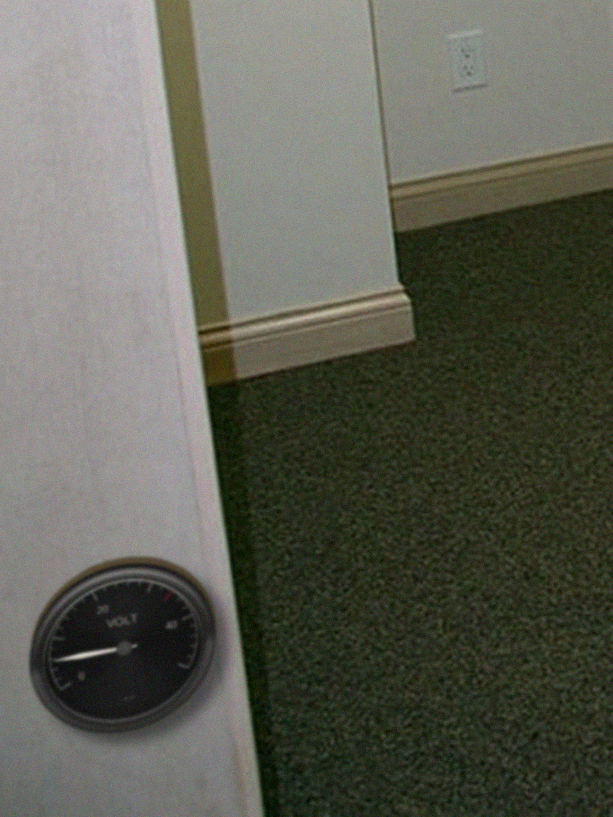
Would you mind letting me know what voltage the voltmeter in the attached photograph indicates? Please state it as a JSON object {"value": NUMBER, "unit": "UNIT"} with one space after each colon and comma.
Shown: {"value": 6, "unit": "V"}
